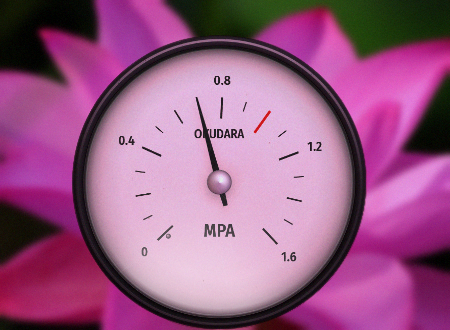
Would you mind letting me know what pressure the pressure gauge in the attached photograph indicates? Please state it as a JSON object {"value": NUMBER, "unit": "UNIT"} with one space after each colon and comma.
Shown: {"value": 0.7, "unit": "MPa"}
